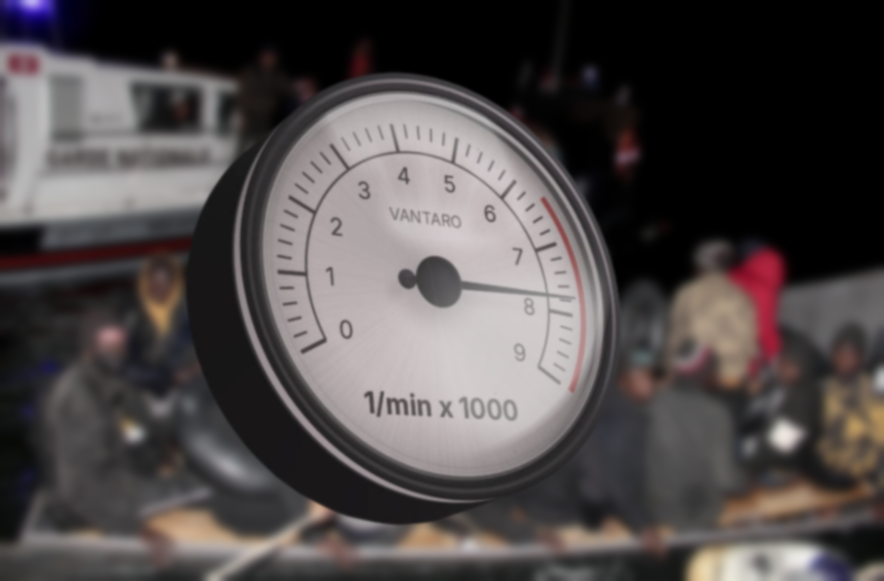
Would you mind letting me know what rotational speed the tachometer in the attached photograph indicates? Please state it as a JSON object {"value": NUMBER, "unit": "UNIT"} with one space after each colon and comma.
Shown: {"value": 7800, "unit": "rpm"}
